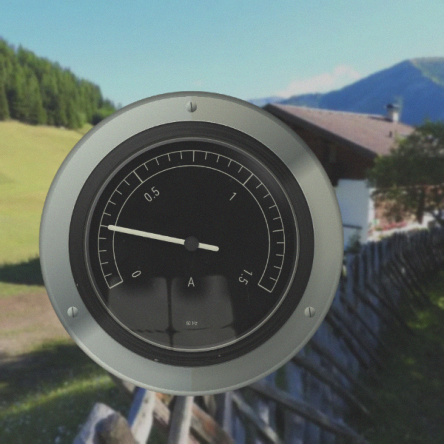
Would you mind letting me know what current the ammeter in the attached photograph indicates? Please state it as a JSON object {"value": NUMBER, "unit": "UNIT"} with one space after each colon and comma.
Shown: {"value": 0.25, "unit": "A"}
